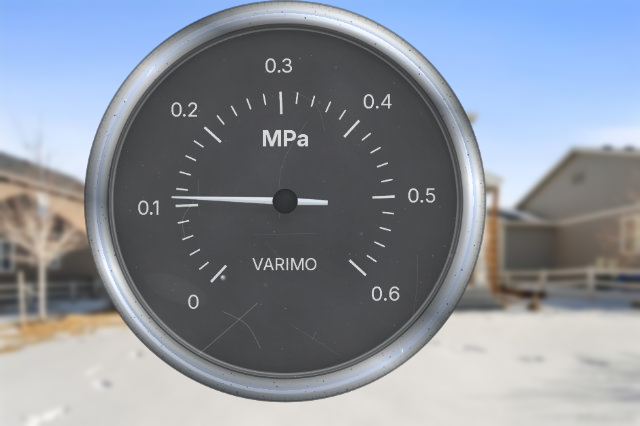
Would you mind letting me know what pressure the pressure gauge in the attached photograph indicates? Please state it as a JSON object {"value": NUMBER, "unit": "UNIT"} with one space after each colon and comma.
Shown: {"value": 0.11, "unit": "MPa"}
